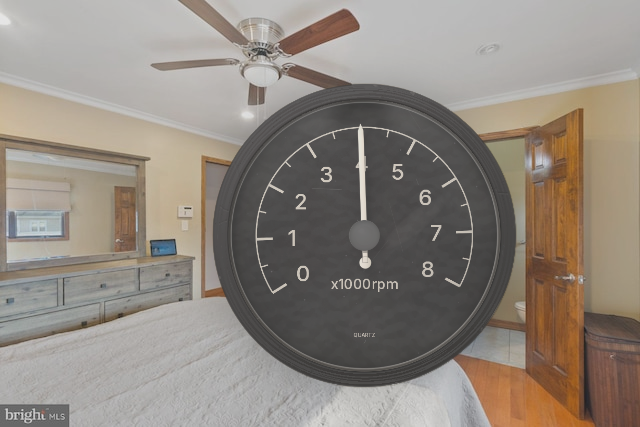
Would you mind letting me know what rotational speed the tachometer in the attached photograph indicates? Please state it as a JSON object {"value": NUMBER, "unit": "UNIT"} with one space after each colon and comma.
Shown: {"value": 4000, "unit": "rpm"}
